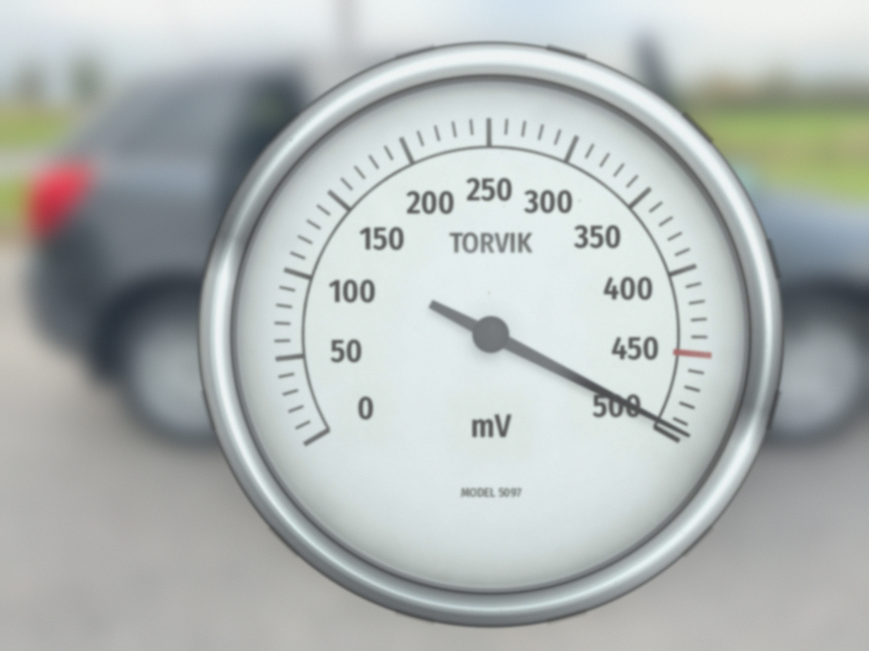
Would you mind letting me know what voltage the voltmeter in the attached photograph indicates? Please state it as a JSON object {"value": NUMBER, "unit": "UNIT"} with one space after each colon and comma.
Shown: {"value": 495, "unit": "mV"}
